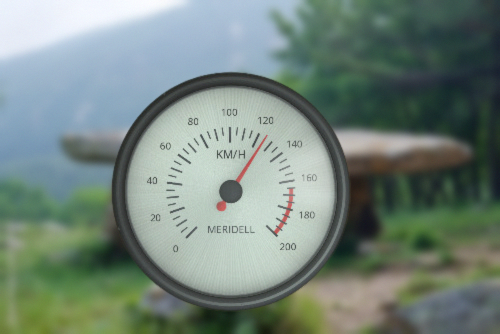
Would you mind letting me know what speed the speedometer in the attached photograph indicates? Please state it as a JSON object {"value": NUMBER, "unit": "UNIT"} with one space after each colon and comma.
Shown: {"value": 125, "unit": "km/h"}
